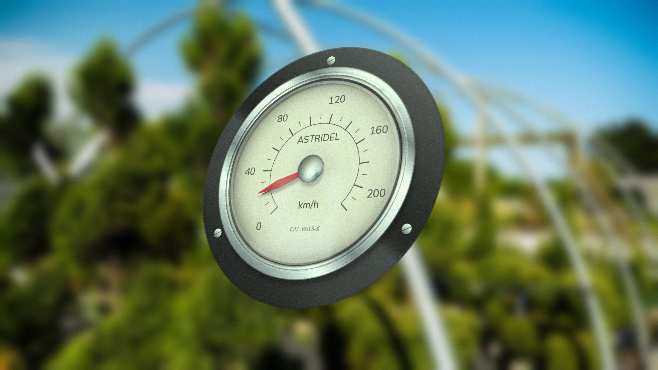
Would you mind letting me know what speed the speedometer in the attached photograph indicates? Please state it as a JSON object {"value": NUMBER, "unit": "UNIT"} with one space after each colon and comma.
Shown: {"value": 20, "unit": "km/h"}
